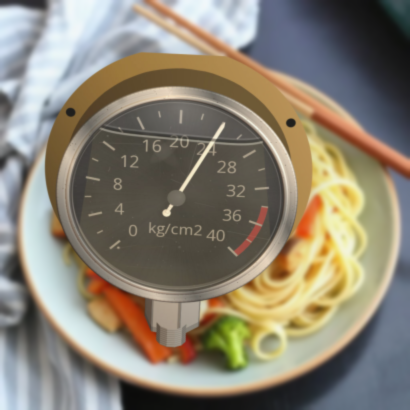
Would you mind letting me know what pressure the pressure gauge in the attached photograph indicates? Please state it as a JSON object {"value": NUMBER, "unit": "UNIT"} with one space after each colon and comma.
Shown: {"value": 24, "unit": "kg/cm²"}
